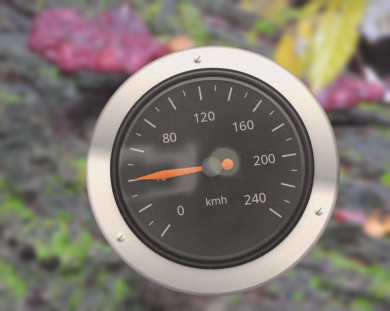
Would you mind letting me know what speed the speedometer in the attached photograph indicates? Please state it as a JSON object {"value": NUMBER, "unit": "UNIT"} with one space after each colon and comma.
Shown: {"value": 40, "unit": "km/h"}
